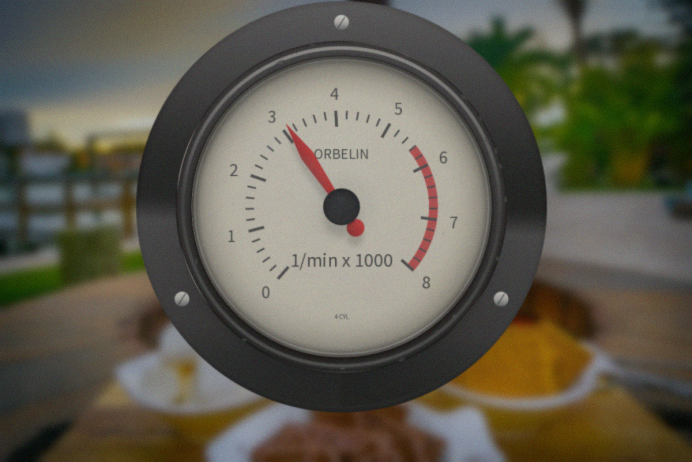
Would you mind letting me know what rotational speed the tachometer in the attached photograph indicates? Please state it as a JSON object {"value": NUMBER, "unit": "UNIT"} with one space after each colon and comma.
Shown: {"value": 3100, "unit": "rpm"}
